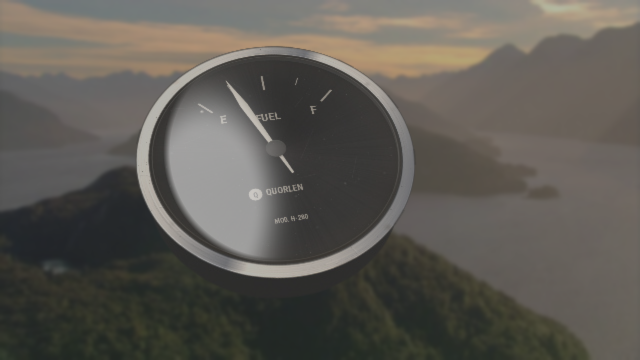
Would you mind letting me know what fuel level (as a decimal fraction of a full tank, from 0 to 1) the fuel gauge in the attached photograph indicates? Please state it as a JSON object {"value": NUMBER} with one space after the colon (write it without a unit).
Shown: {"value": 0.25}
